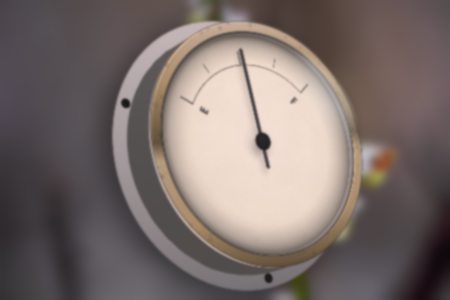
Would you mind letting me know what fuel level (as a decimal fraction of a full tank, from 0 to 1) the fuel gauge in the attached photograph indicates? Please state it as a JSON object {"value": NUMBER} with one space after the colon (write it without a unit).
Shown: {"value": 0.5}
